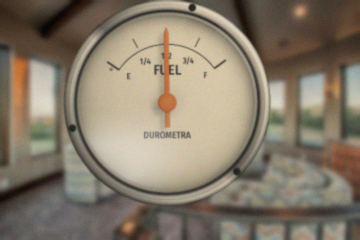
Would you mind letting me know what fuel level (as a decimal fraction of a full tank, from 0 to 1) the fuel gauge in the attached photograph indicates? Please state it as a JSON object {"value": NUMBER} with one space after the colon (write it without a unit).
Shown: {"value": 0.5}
